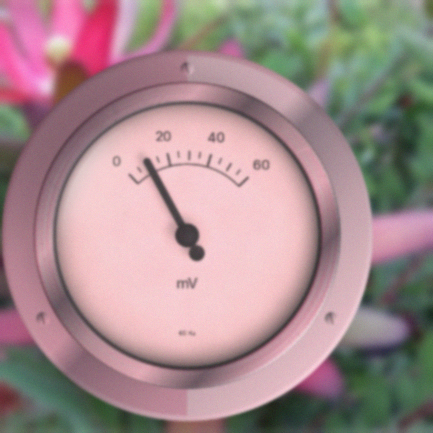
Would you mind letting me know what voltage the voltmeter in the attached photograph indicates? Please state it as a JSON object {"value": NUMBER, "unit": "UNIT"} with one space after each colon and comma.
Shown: {"value": 10, "unit": "mV"}
